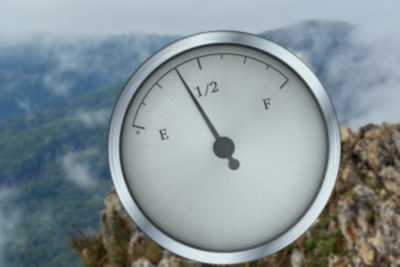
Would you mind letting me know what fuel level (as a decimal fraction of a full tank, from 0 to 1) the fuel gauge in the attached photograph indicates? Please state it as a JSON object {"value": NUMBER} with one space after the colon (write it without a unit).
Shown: {"value": 0.375}
